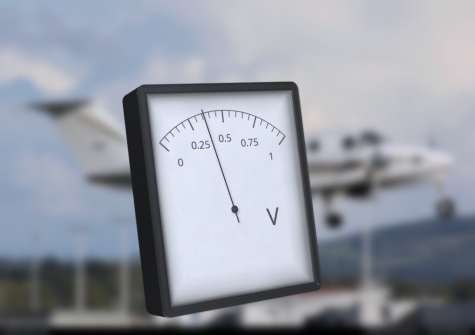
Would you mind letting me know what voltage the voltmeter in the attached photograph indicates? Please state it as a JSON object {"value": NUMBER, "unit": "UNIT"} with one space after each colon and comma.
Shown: {"value": 0.35, "unit": "V"}
